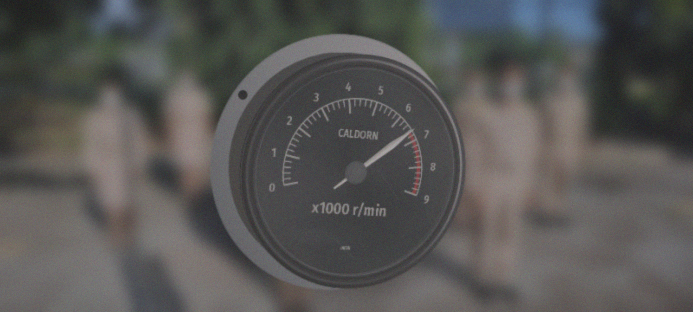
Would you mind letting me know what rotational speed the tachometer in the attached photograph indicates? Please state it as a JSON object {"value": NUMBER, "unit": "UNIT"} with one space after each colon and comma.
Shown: {"value": 6600, "unit": "rpm"}
